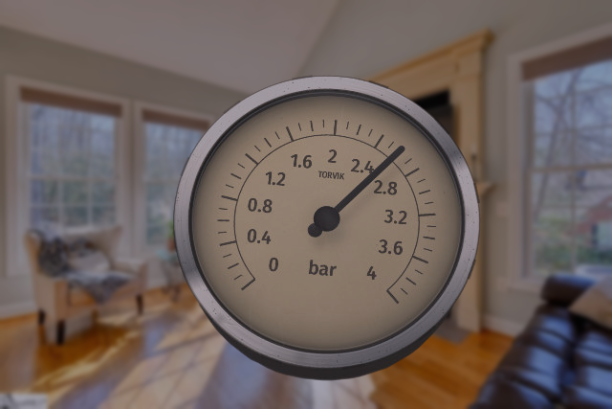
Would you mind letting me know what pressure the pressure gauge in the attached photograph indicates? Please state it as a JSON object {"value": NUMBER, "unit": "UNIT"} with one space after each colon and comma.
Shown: {"value": 2.6, "unit": "bar"}
